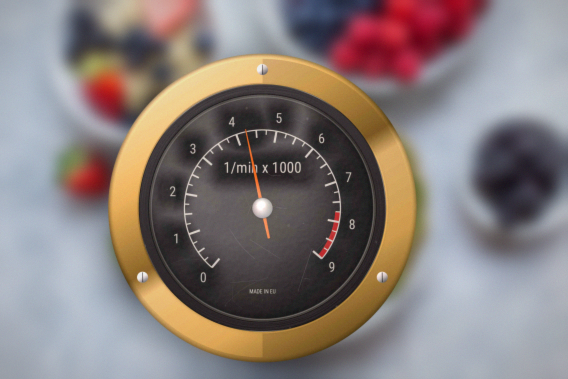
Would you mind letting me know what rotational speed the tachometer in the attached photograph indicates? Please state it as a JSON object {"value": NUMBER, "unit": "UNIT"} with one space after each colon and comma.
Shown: {"value": 4250, "unit": "rpm"}
